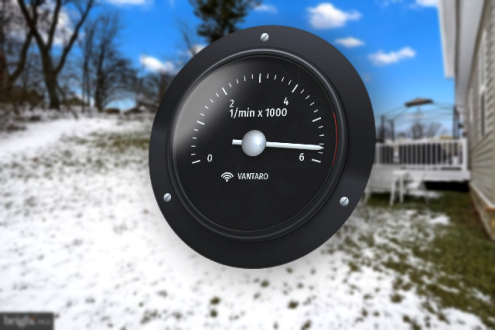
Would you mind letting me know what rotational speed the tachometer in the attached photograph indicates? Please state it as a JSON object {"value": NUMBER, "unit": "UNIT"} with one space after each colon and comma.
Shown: {"value": 5700, "unit": "rpm"}
